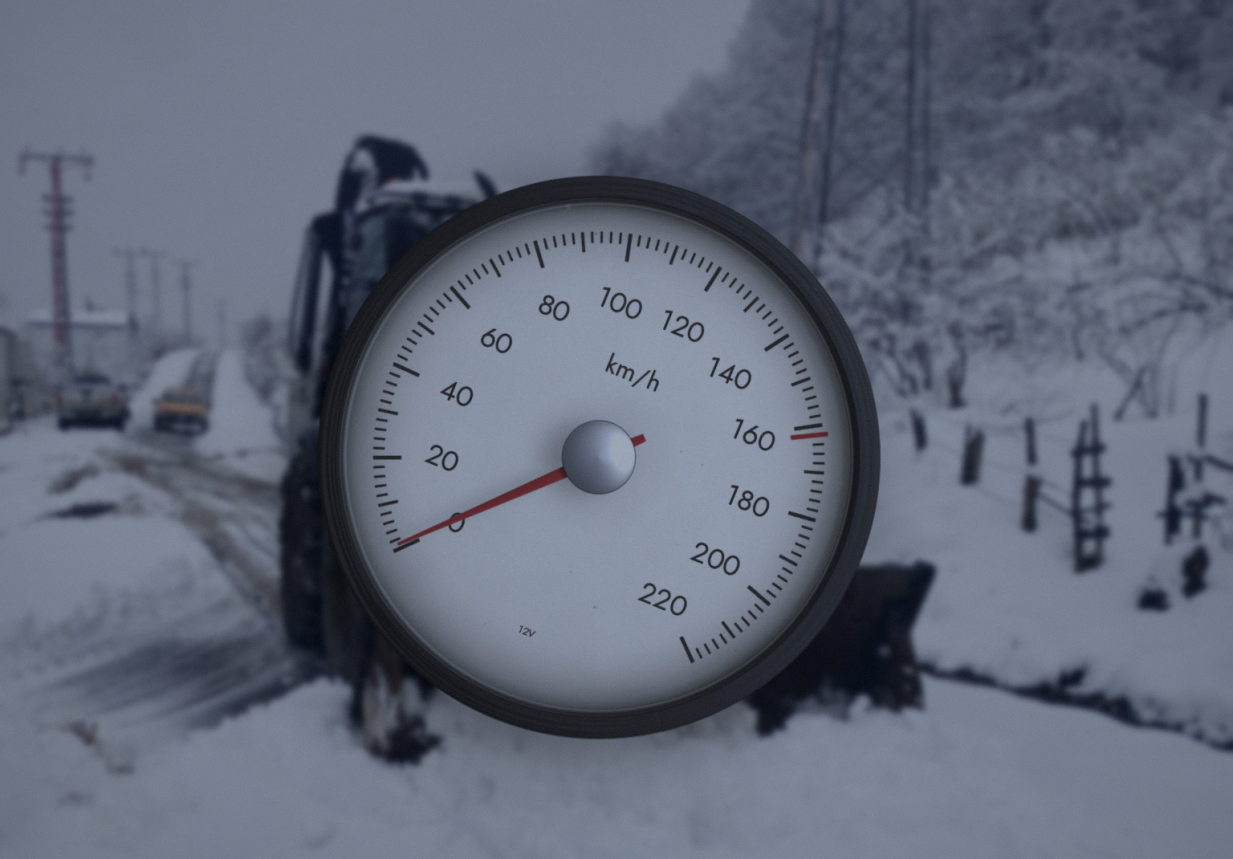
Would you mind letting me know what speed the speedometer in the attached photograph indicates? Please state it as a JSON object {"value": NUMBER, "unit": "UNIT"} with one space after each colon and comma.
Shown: {"value": 1, "unit": "km/h"}
